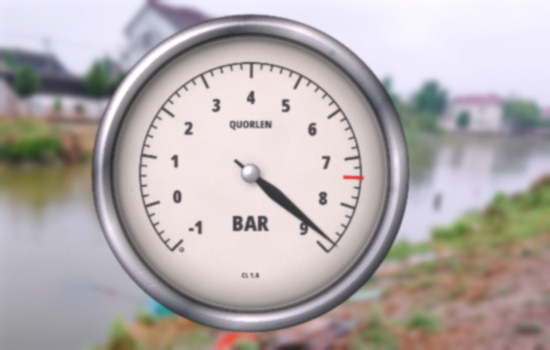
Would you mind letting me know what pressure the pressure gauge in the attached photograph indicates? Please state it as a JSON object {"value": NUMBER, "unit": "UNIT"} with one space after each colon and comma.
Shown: {"value": 8.8, "unit": "bar"}
